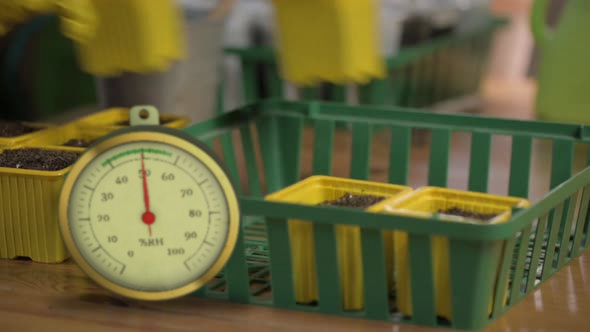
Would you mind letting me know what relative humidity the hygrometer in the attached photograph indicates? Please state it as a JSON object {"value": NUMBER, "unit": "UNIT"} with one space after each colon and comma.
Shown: {"value": 50, "unit": "%"}
